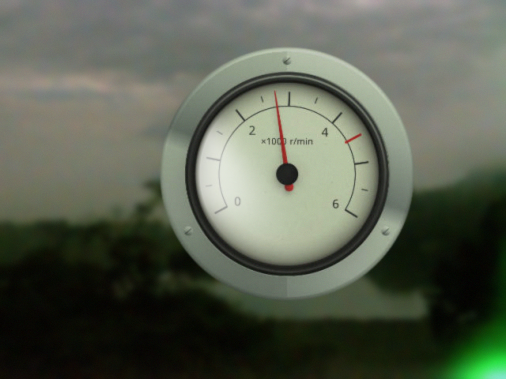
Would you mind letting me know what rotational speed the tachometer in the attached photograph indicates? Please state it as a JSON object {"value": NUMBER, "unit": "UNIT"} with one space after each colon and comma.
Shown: {"value": 2750, "unit": "rpm"}
